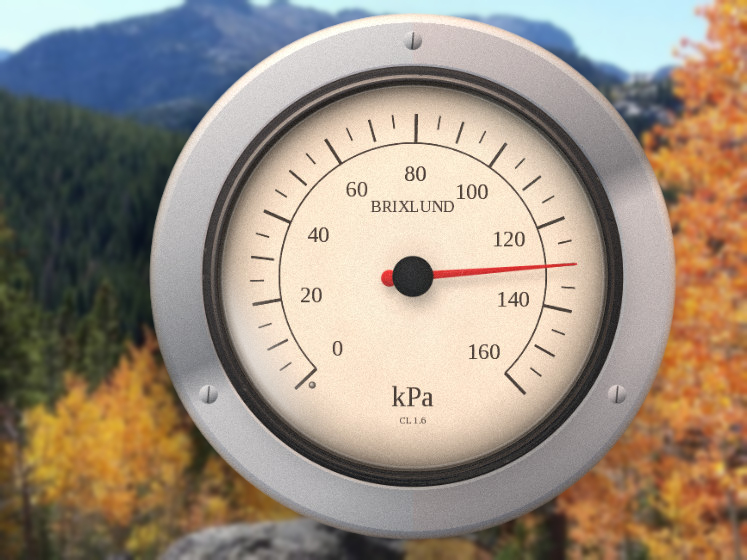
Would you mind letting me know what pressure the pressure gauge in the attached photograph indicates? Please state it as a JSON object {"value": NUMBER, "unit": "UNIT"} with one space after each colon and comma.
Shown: {"value": 130, "unit": "kPa"}
